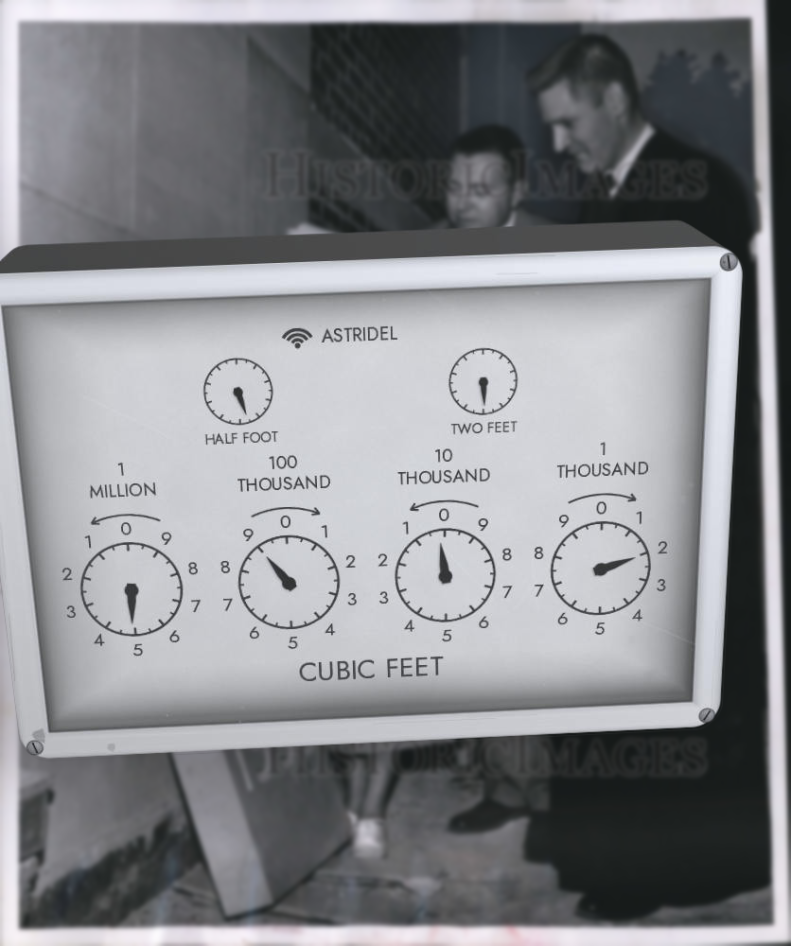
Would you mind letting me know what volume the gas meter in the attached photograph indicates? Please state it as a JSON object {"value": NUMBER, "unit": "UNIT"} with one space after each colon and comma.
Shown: {"value": 490200, "unit": "ft³"}
